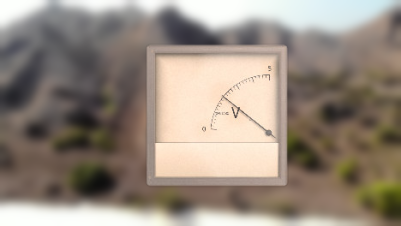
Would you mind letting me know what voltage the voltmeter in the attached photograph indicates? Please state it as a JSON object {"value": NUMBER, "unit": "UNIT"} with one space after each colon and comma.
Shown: {"value": 2, "unit": "V"}
